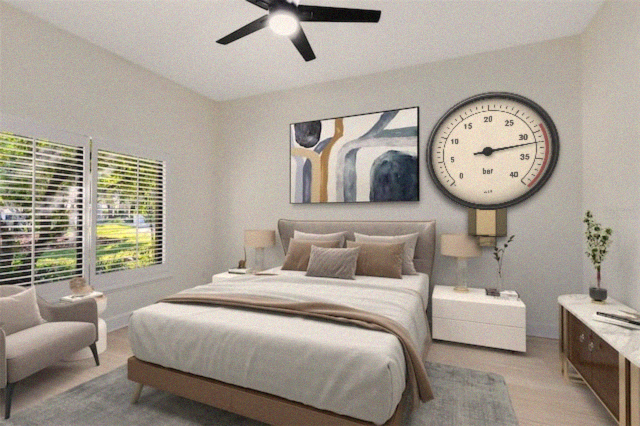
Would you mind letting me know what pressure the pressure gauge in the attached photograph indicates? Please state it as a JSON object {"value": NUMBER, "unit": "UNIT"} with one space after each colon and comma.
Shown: {"value": 32, "unit": "bar"}
